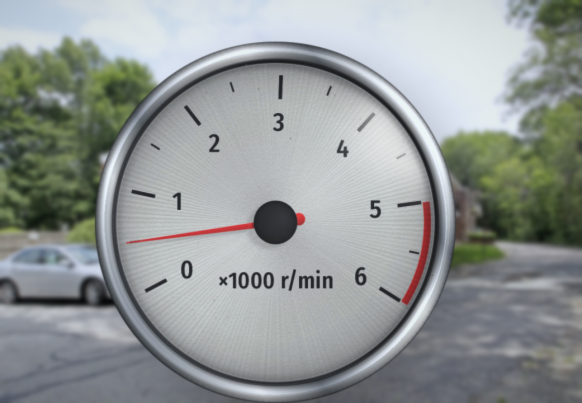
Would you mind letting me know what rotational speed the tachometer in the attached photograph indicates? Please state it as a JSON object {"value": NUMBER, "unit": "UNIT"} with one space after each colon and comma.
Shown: {"value": 500, "unit": "rpm"}
